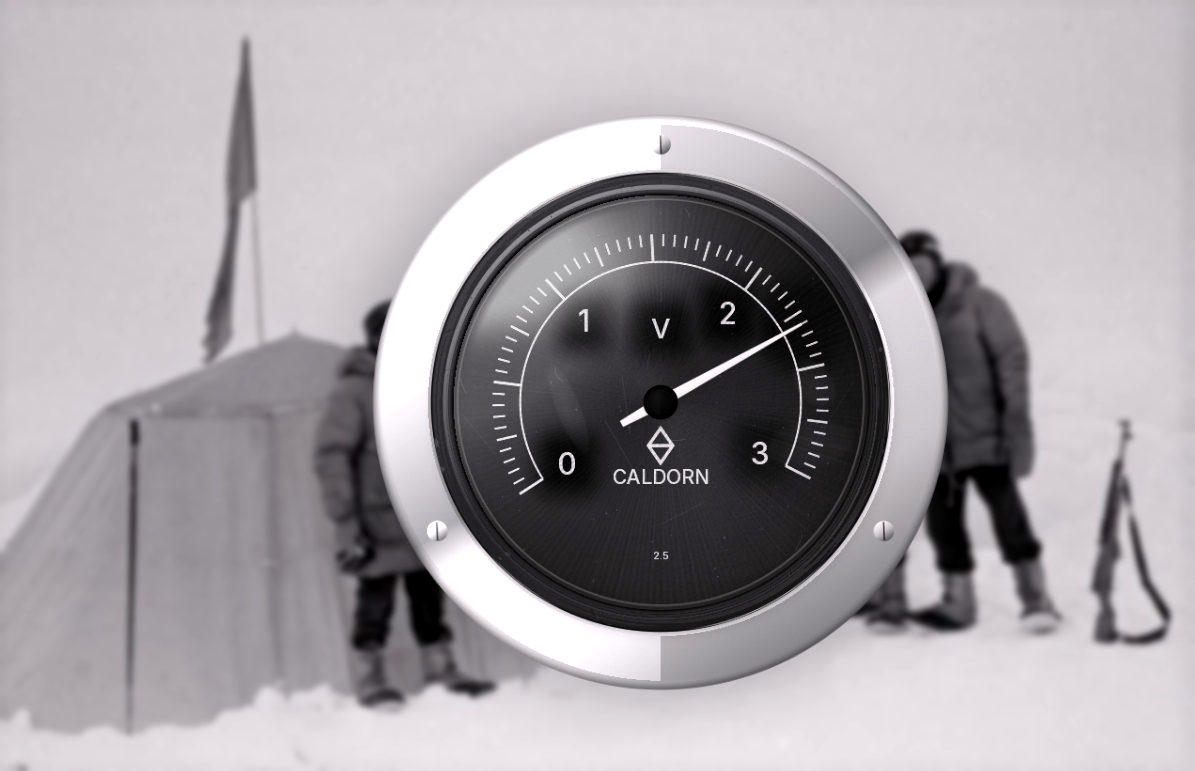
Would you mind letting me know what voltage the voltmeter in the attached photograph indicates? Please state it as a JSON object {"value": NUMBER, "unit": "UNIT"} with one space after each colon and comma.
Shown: {"value": 2.3, "unit": "V"}
